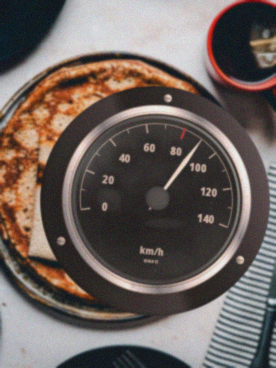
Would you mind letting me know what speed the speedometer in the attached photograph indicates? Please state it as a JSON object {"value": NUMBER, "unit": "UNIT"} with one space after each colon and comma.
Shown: {"value": 90, "unit": "km/h"}
